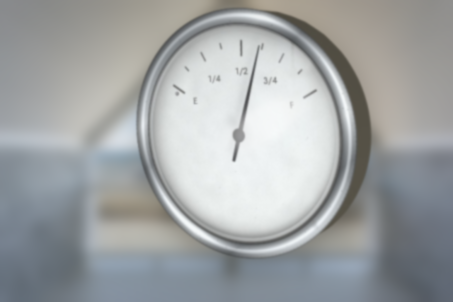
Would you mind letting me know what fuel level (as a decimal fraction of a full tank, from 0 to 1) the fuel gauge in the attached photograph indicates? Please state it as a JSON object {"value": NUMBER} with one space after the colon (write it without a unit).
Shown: {"value": 0.625}
